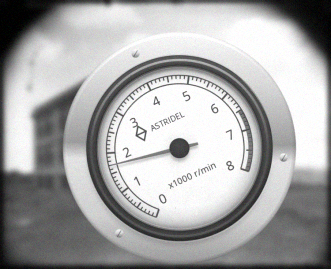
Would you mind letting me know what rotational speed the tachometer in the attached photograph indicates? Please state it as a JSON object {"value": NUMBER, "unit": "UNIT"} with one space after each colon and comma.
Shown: {"value": 1700, "unit": "rpm"}
